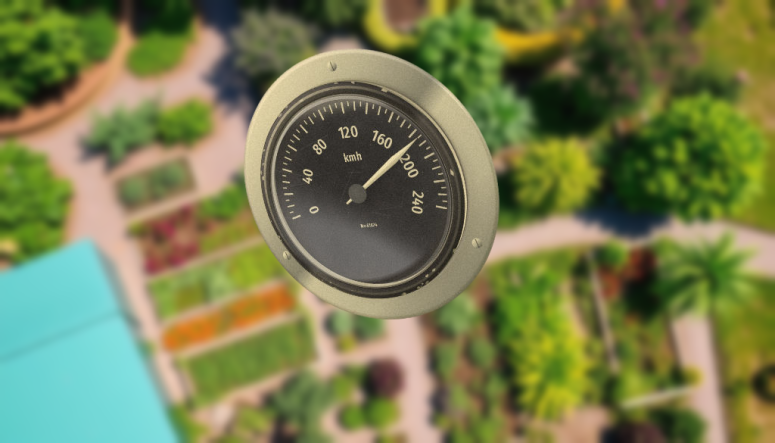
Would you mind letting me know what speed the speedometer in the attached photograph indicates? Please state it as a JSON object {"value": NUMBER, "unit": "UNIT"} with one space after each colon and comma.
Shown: {"value": 185, "unit": "km/h"}
